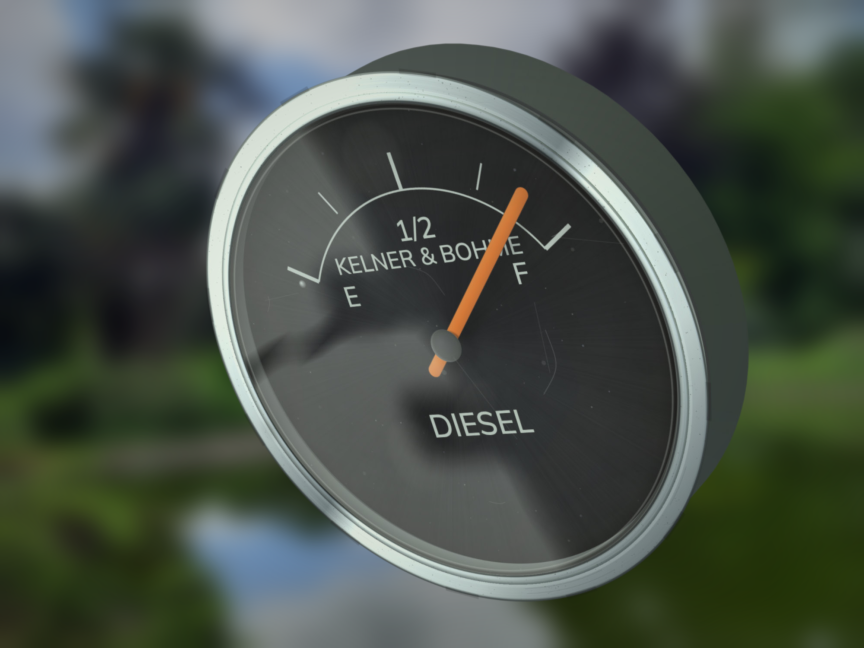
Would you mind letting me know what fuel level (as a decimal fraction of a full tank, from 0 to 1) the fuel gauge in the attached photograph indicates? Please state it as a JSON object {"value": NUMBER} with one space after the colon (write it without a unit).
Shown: {"value": 0.875}
